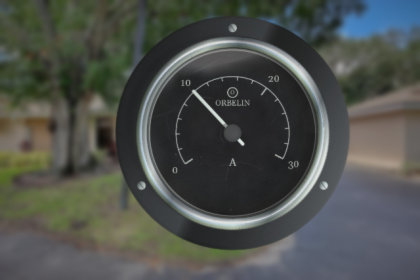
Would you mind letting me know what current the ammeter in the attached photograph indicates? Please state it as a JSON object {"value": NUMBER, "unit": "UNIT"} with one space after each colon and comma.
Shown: {"value": 10, "unit": "A"}
